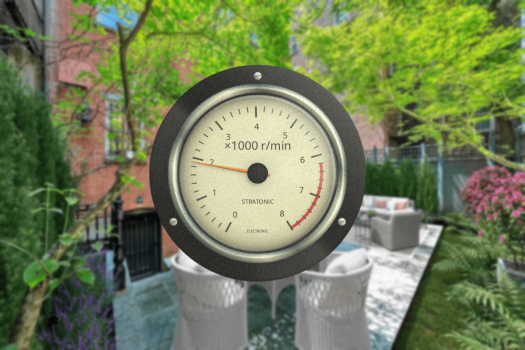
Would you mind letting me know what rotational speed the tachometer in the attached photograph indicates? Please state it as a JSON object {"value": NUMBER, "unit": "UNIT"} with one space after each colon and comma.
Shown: {"value": 1900, "unit": "rpm"}
